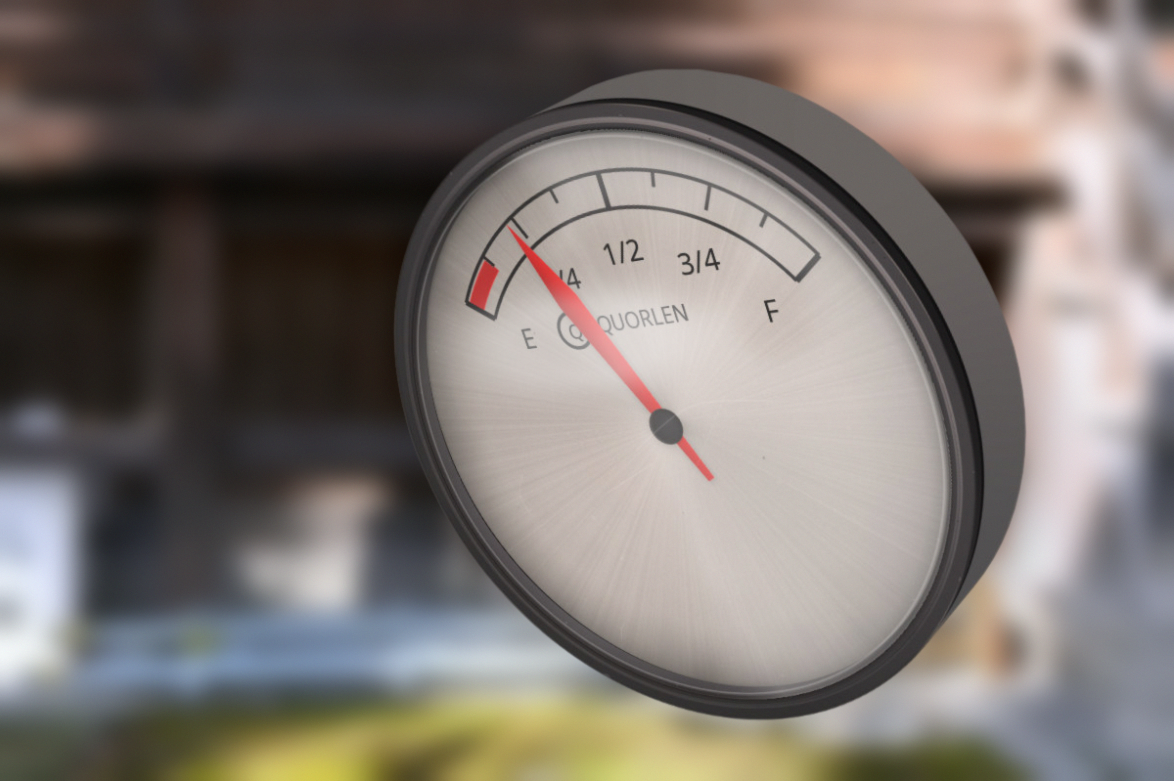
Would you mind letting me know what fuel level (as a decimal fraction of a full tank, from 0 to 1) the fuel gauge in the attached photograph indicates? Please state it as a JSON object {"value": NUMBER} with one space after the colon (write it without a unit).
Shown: {"value": 0.25}
